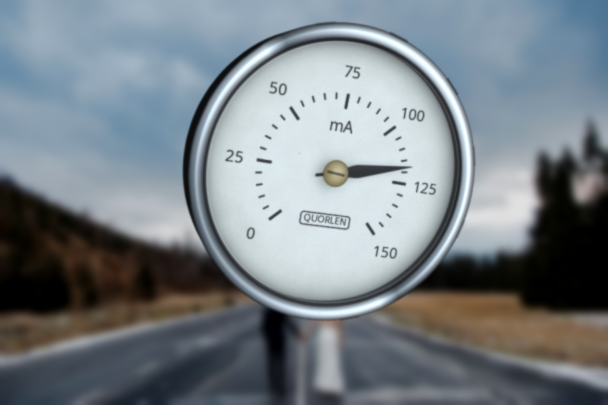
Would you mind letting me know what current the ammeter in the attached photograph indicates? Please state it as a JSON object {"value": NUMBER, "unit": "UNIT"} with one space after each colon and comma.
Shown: {"value": 117.5, "unit": "mA"}
